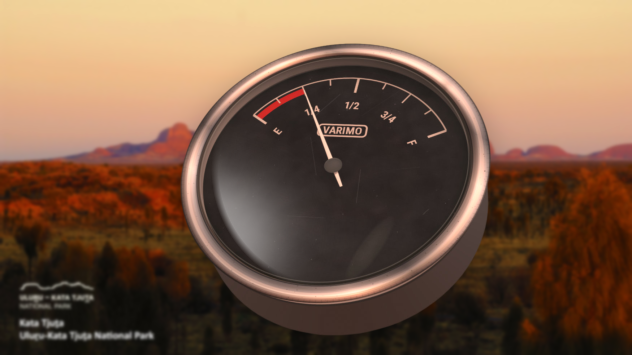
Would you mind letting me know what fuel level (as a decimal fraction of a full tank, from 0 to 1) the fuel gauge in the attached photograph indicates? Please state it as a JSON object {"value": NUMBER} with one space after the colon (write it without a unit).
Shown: {"value": 0.25}
